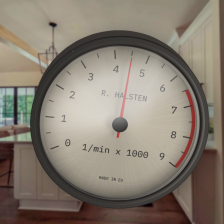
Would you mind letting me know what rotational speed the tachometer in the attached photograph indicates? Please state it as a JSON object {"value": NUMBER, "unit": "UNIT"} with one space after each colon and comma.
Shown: {"value": 4500, "unit": "rpm"}
